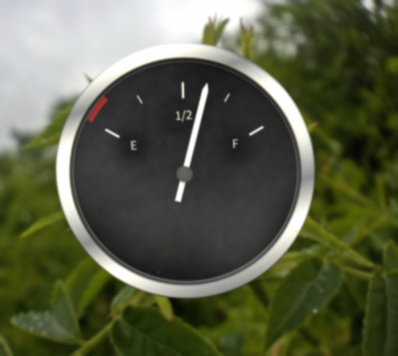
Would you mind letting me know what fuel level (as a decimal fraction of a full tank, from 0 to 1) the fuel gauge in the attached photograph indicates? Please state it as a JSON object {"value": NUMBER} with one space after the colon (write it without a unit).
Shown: {"value": 0.625}
